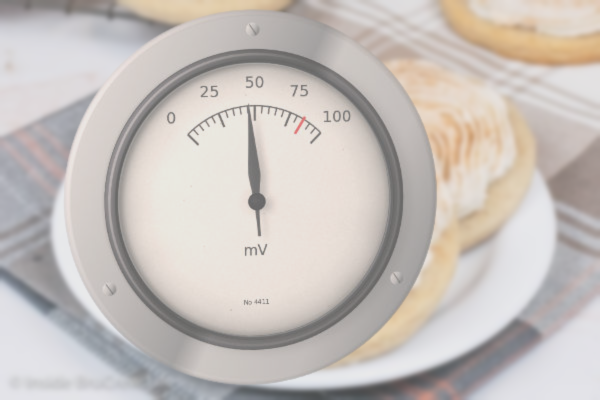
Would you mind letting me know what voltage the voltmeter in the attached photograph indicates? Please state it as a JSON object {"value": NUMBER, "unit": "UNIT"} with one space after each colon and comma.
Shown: {"value": 45, "unit": "mV"}
